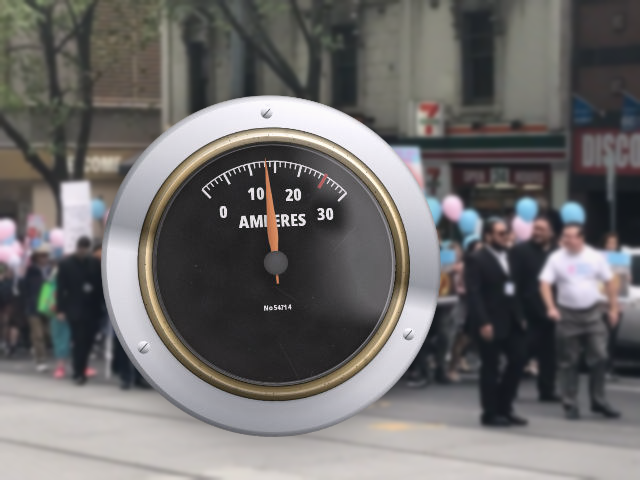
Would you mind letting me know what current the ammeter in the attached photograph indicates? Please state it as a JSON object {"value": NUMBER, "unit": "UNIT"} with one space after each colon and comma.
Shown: {"value": 13, "unit": "A"}
